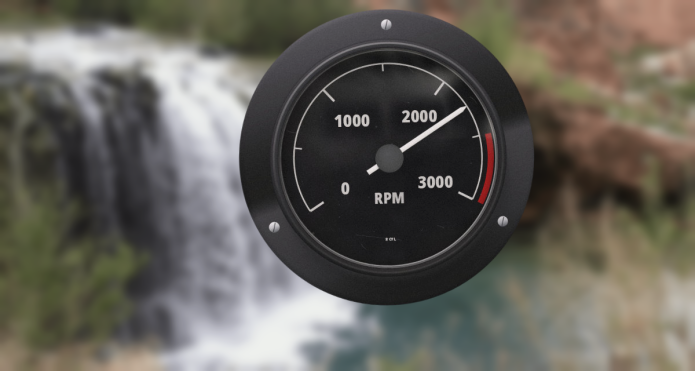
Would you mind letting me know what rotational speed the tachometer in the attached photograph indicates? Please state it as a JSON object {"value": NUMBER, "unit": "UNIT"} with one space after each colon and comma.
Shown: {"value": 2250, "unit": "rpm"}
